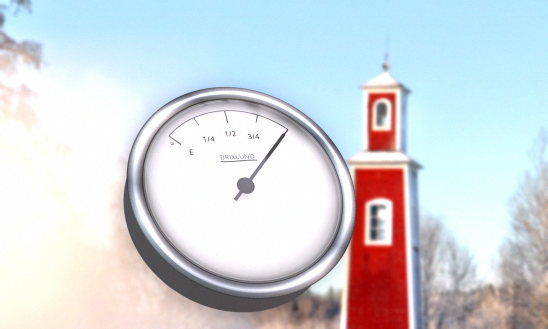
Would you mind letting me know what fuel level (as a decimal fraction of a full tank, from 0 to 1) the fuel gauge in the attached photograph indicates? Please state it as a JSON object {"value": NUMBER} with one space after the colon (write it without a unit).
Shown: {"value": 1}
